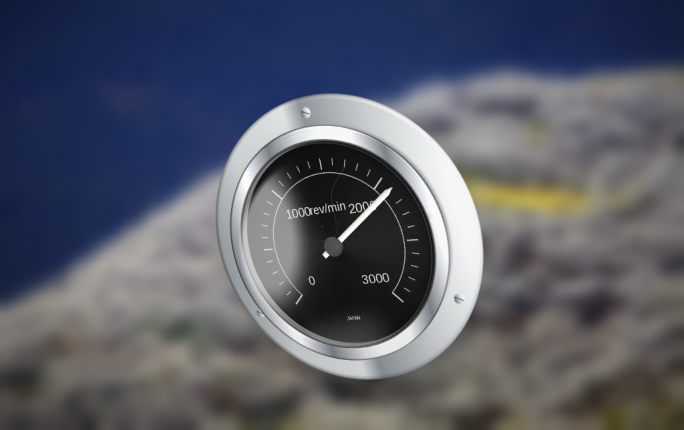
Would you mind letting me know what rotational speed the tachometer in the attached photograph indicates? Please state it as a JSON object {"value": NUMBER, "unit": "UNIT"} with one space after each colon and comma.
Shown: {"value": 2100, "unit": "rpm"}
